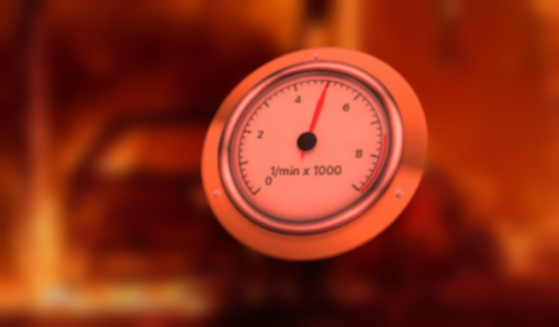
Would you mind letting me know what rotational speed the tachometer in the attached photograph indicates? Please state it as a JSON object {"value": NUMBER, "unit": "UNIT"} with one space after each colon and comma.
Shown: {"value": 5000, "unit": "rpm"}
